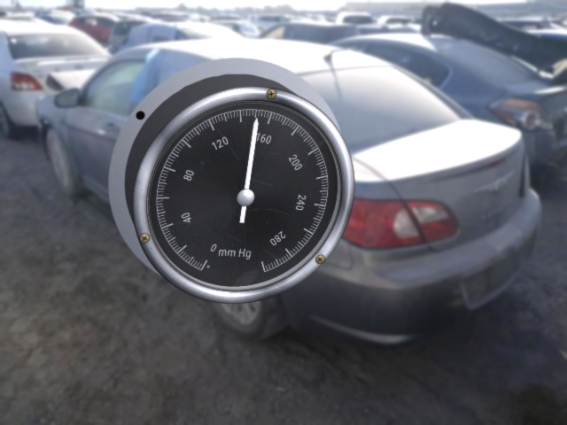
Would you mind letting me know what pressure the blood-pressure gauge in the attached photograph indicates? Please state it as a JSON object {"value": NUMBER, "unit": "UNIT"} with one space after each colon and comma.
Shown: {"value": 150, "unit": "mmHg"}
